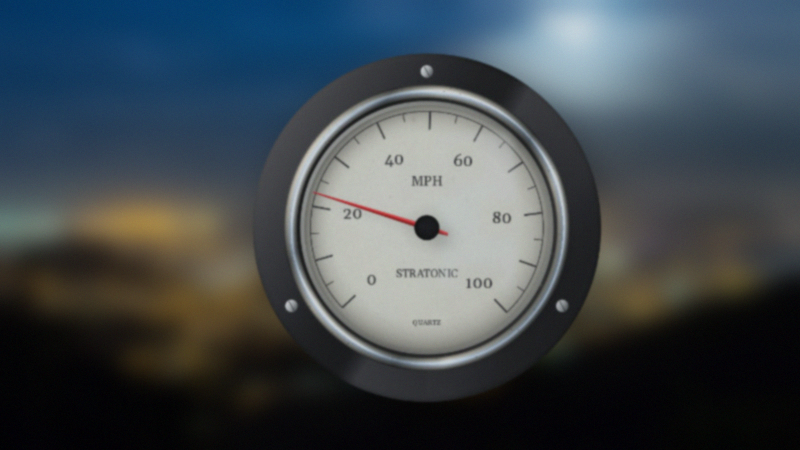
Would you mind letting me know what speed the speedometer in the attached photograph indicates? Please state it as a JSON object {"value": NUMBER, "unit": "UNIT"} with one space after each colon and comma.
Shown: {"value": 22.5, "unit": "mph"}
